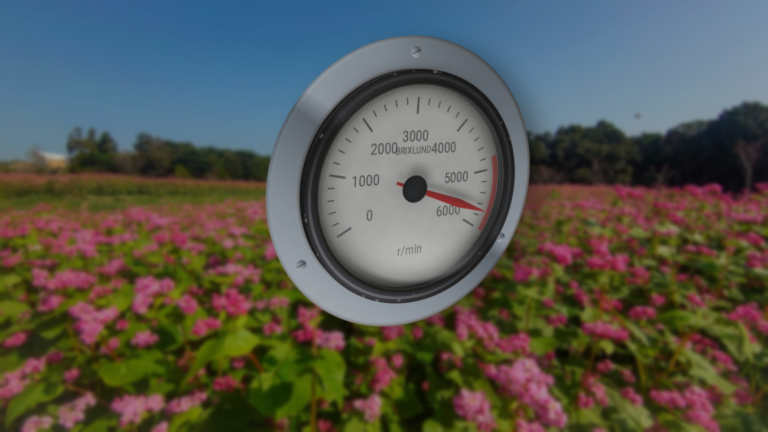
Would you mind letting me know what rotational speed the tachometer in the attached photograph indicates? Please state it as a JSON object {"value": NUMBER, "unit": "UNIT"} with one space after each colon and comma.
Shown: {"value": 5700, "unit": "rpm"}
